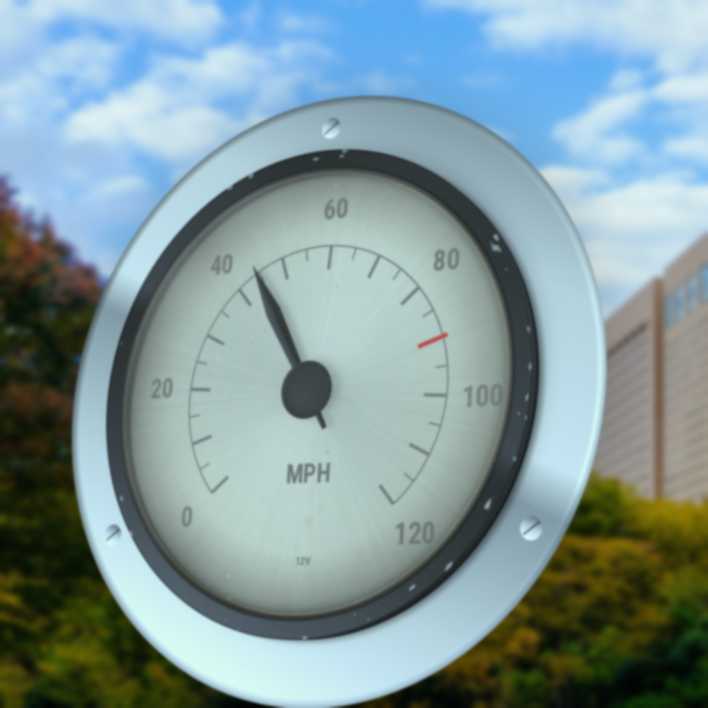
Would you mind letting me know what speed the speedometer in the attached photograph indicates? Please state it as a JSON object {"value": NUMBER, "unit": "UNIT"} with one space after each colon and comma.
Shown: {"value": 45, "unit": "mph"}
